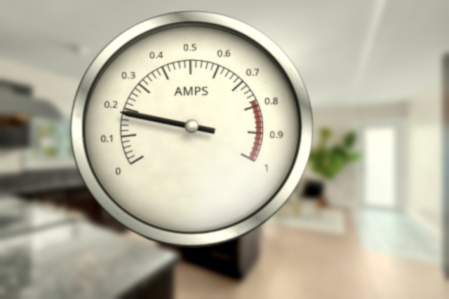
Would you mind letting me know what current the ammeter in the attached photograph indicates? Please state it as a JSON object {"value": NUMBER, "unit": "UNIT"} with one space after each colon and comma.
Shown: {"value": 0.18, "unit": "A"}
